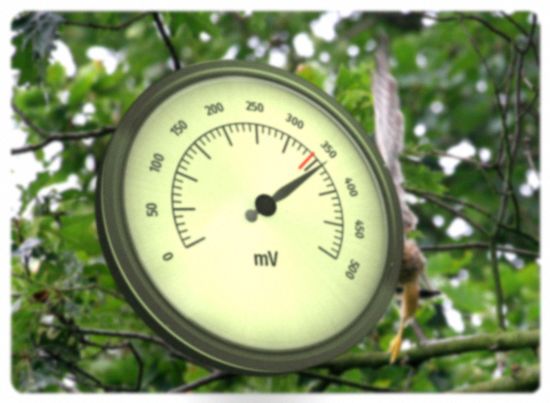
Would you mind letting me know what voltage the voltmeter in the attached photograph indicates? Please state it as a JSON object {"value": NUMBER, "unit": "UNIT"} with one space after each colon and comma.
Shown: {"value": 360, "unit": "mV"}
